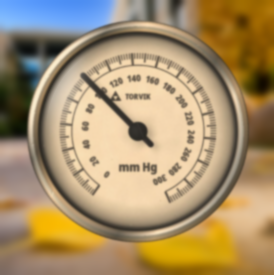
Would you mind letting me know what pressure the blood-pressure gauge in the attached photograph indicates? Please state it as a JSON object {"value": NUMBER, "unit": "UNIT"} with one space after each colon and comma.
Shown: {"value": 100, "unit": "mmHg"}
